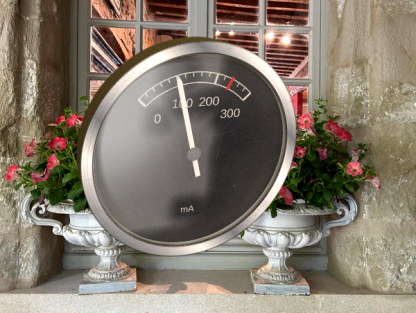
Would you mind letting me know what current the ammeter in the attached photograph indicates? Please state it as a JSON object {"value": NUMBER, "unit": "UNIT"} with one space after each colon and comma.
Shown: {"value": 100, "unit": "mA"}
